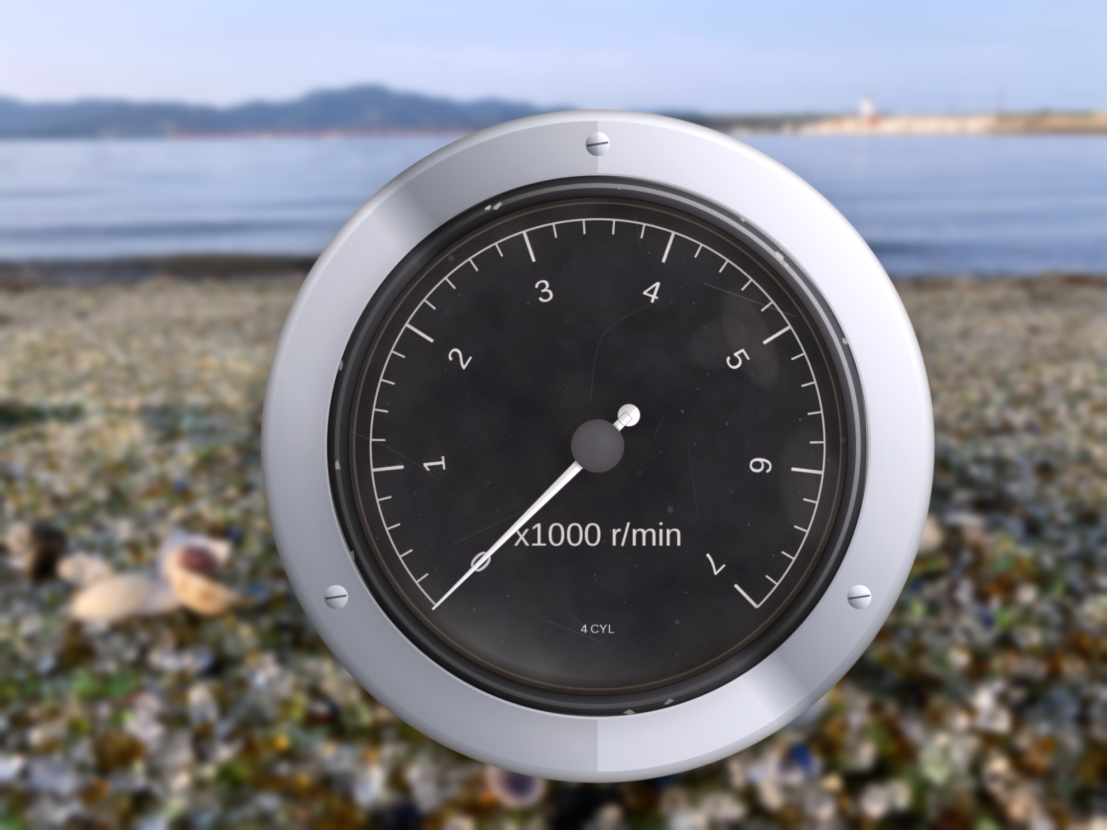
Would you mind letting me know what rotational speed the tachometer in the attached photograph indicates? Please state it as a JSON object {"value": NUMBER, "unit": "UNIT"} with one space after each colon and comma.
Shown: {"value": 0, "unit": "rpm"}
